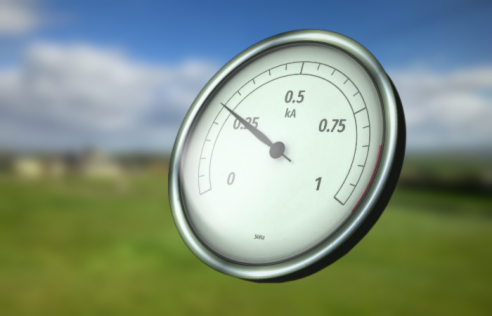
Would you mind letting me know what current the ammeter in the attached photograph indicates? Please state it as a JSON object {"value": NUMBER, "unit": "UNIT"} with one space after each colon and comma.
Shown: {"value": 0.25, "unit": "kA"}
